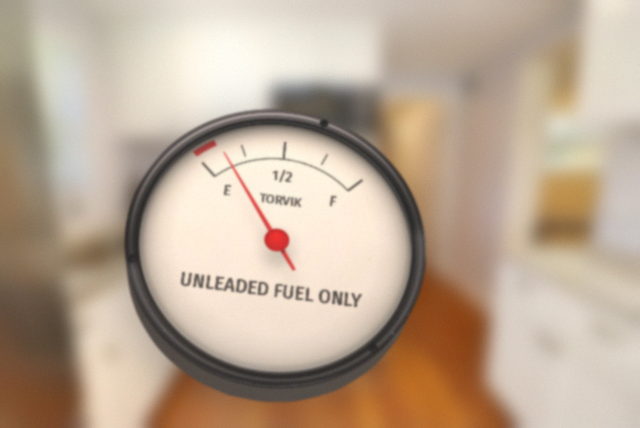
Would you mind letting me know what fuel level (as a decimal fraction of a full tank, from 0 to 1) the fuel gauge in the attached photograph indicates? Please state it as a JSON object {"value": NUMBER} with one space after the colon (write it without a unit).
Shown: {"value": 0.125}
